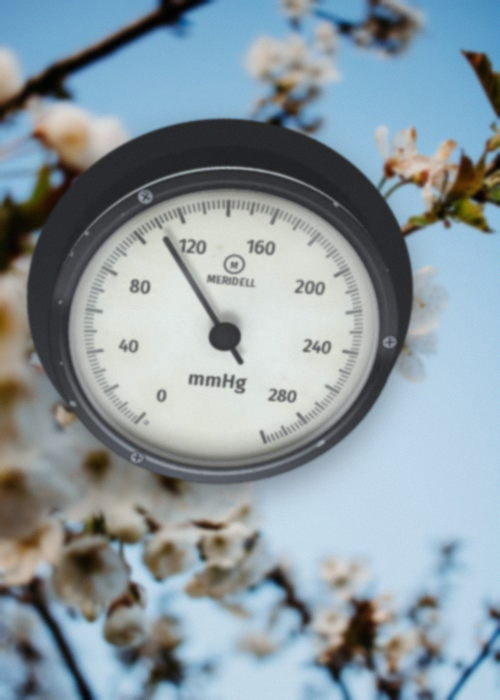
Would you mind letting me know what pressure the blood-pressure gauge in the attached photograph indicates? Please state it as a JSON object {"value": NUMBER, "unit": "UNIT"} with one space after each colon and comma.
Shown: {"value": 110, "unit": "mmHg"}
